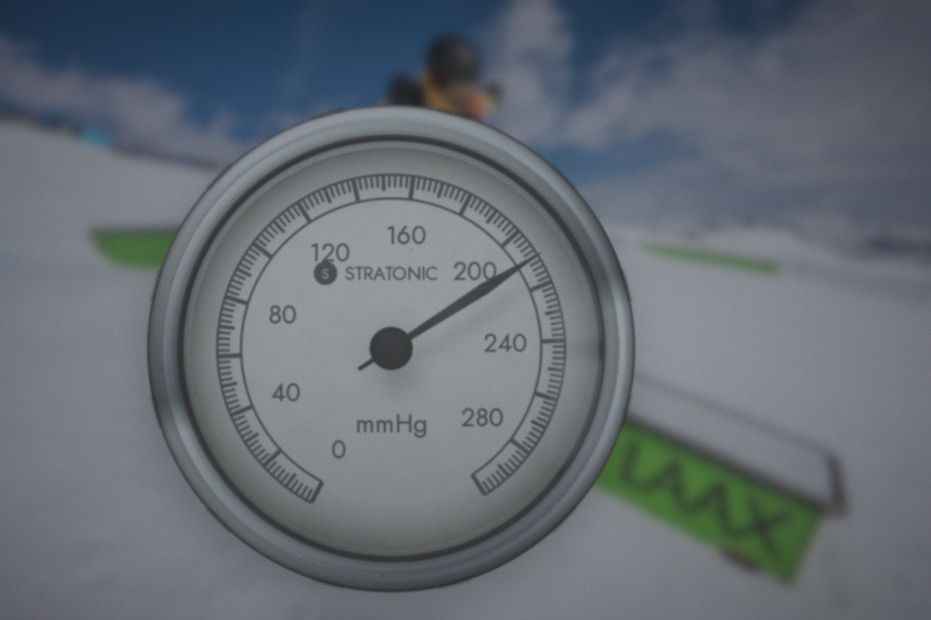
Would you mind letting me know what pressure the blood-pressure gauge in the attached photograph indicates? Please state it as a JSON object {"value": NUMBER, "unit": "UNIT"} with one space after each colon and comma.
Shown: {"value": 210, "unit": "mmHg"}
